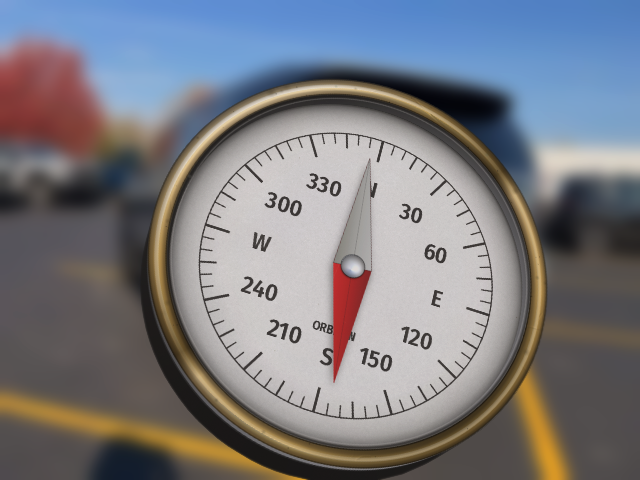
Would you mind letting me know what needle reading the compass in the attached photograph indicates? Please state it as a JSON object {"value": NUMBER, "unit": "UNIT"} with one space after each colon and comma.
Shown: {"value": 175, "unit": "°"}
